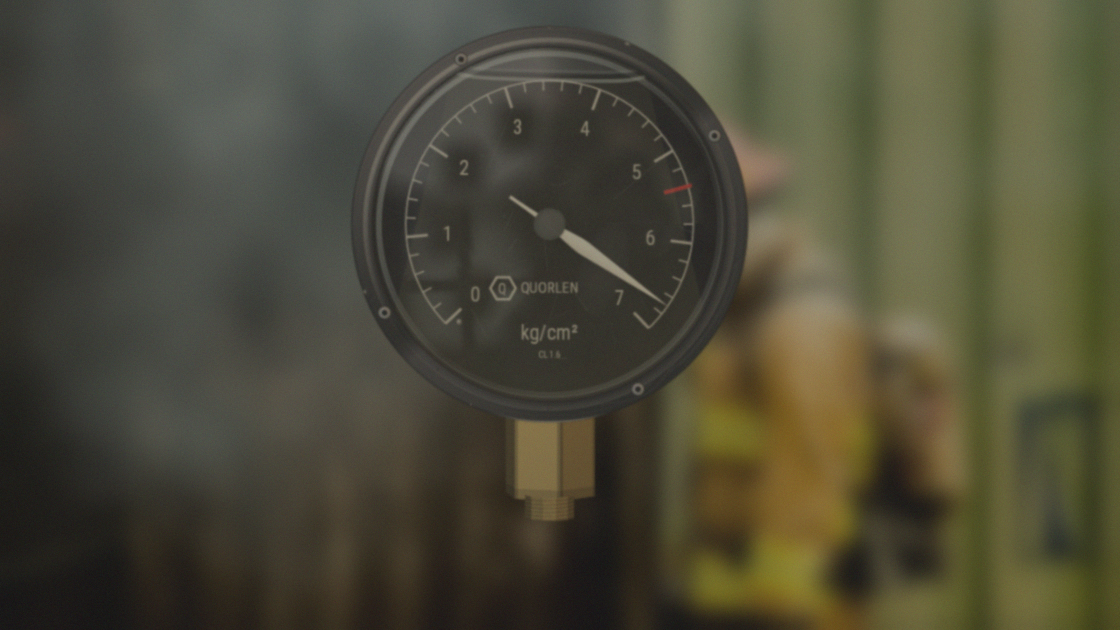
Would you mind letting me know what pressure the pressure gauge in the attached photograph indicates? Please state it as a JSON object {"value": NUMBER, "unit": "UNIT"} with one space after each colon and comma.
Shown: {"value": 6.7, "unit": "kg/cm²"}
